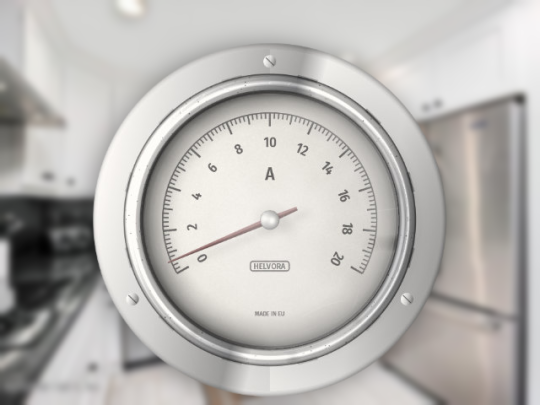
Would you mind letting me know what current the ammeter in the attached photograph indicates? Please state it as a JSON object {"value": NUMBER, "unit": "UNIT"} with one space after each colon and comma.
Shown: {"value": 0.6, "unit": "A"}
